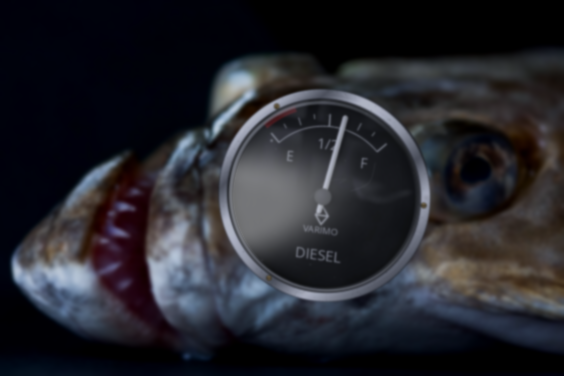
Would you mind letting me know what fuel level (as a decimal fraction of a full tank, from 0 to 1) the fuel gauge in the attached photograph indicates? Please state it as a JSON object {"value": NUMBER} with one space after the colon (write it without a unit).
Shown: {"value": 0.625}
